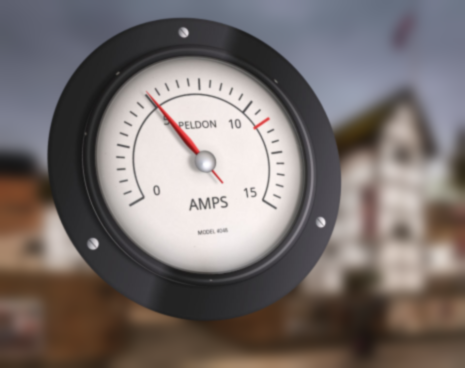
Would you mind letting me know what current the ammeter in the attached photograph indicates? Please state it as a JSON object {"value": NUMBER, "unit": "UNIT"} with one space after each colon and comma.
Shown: {"value": 5, "unit": "A"}
